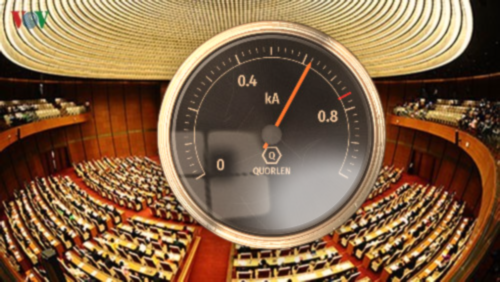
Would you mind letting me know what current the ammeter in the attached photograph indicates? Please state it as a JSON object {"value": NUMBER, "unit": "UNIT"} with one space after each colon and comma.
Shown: {"value": 0.62, "unit": "kA"}
